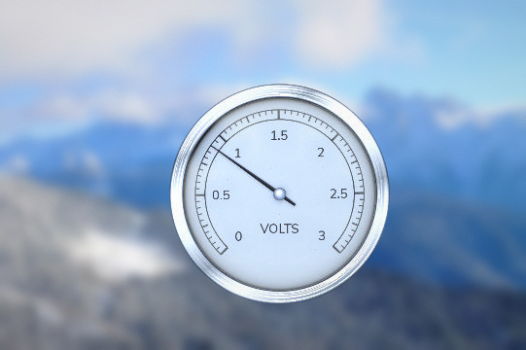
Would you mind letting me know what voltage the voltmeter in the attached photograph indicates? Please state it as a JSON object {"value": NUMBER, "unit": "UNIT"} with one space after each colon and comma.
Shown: {"value": 0.9, "unit": "V"}
